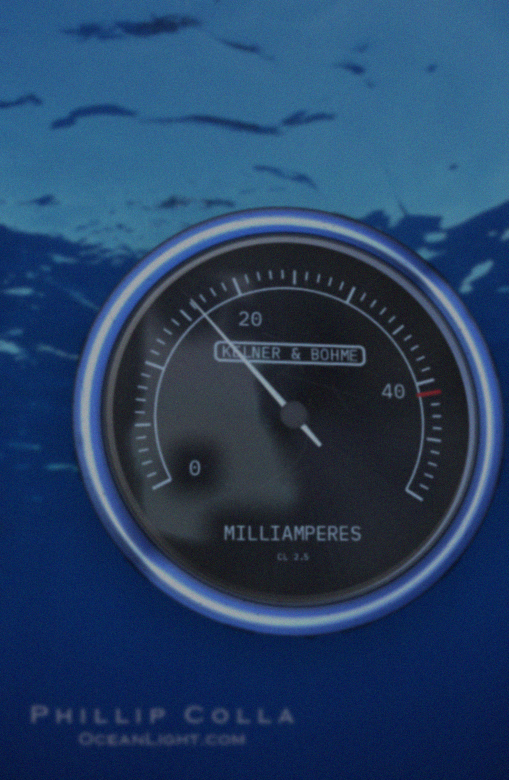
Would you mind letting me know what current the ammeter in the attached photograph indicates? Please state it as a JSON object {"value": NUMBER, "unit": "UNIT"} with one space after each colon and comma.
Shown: {"value": 16, "unit": "mA"}
